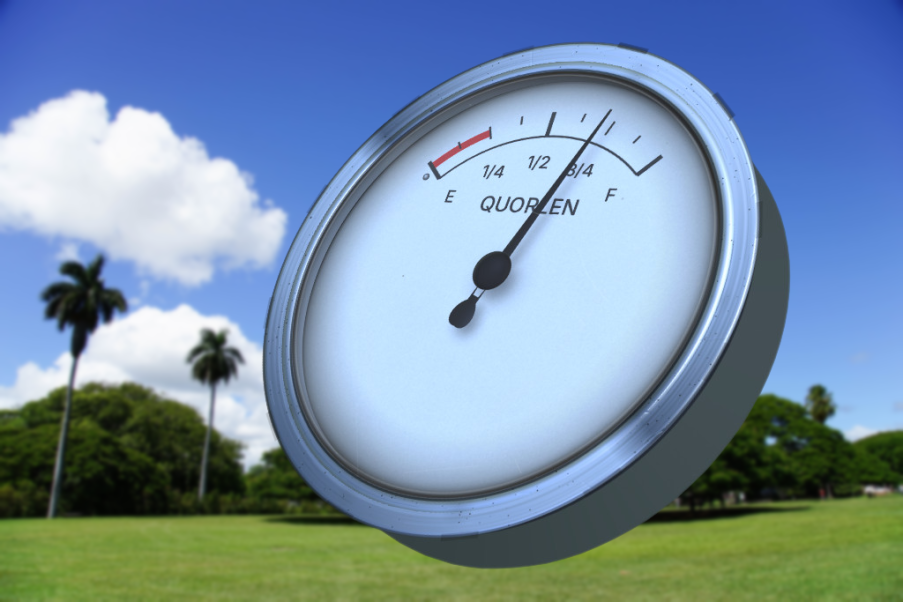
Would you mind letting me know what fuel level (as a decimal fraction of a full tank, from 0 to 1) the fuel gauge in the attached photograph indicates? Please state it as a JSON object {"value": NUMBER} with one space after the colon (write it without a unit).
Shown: {"value": 0.75}
